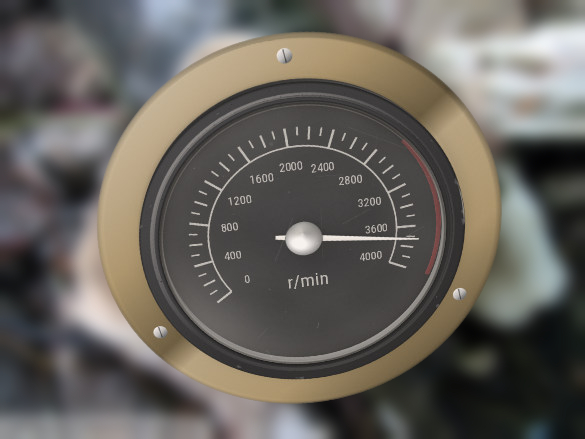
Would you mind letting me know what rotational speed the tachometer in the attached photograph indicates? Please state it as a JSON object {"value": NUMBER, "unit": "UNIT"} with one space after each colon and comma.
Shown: {"value": 3700, "unit": "rpm"}
